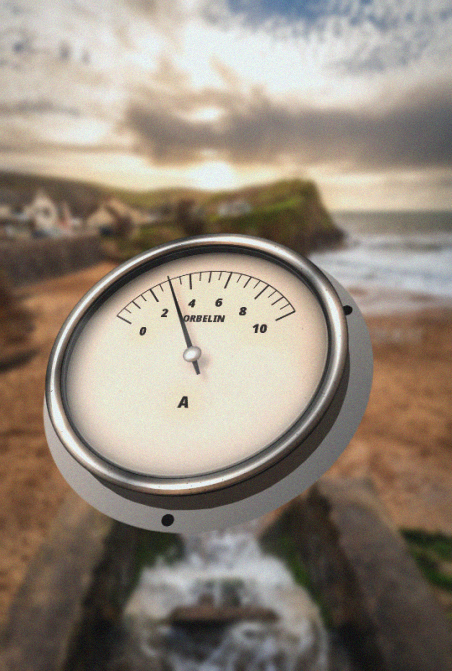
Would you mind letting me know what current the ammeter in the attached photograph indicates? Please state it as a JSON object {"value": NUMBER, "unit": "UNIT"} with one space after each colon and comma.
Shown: {"value": 3, "unit": "A"}
